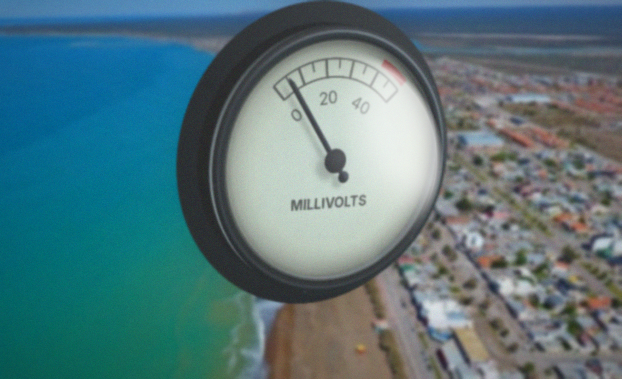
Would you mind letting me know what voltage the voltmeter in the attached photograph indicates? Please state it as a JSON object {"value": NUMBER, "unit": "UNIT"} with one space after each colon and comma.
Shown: {"value": 5, "unit": "mV"}
